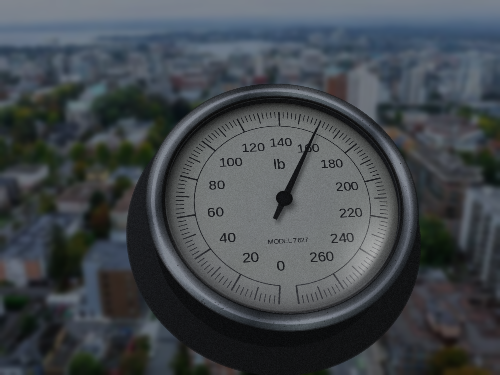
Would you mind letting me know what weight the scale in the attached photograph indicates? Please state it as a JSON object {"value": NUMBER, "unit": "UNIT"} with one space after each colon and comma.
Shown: {"value": 160, "unit": "lb"}
